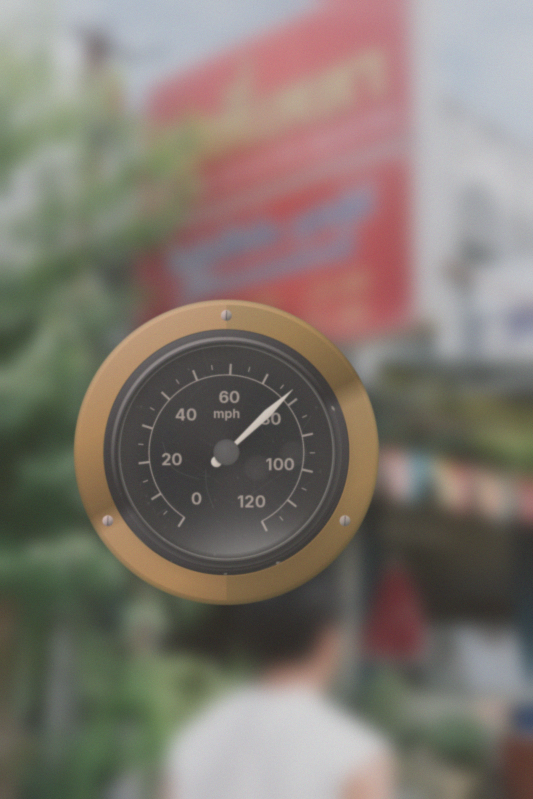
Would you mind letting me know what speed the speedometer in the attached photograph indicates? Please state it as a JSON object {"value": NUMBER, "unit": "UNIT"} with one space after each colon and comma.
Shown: {"value": 77.5, "unit": "mph"}
